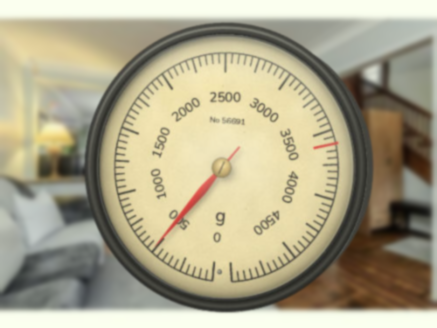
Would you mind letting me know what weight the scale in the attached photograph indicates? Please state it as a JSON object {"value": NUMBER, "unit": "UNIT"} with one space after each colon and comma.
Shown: {"value": 500, "unit": "g"}
